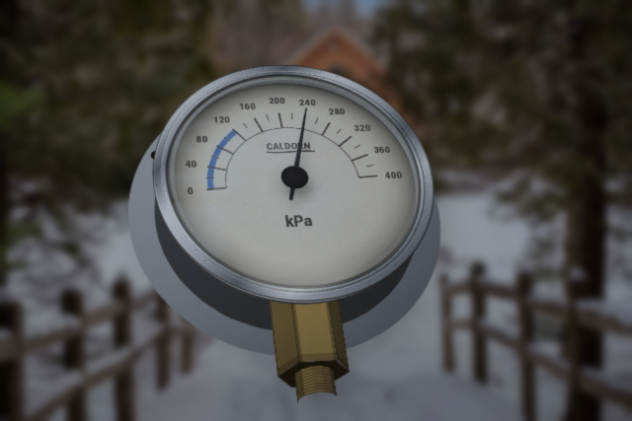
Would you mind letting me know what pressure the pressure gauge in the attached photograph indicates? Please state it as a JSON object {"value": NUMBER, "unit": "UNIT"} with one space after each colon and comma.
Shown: {"value": 240, "unit": "kPa"}
